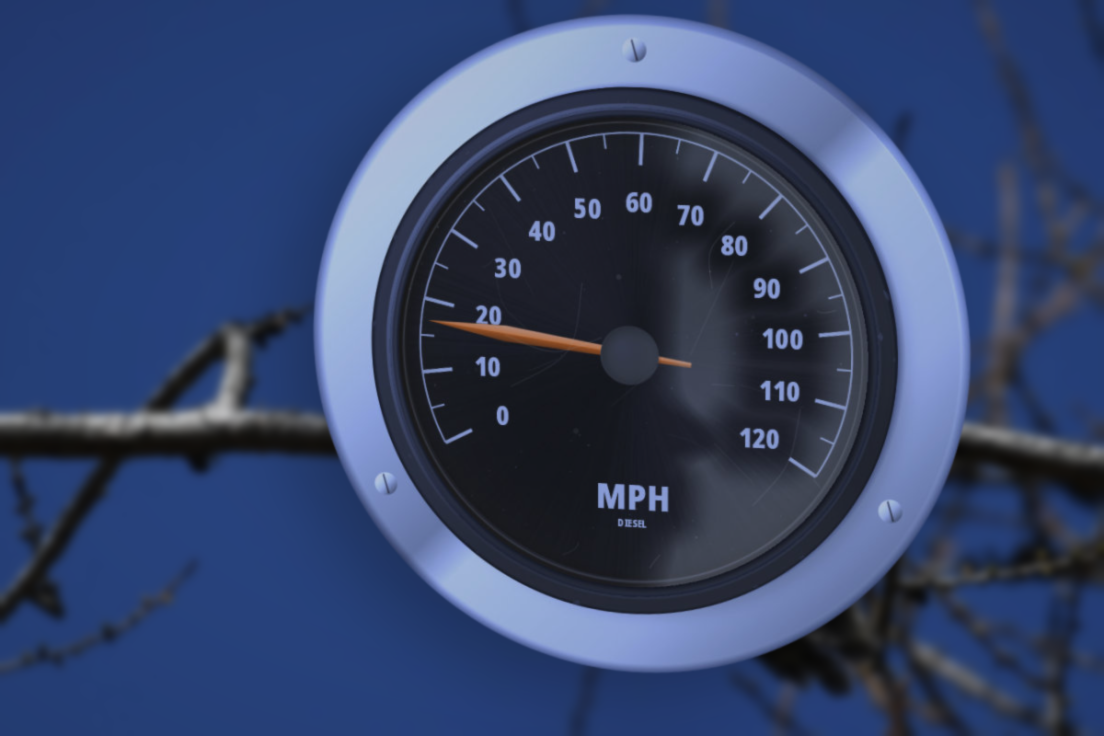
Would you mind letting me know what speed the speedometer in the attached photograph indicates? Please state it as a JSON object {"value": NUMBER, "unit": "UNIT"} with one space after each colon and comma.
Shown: {"value": 17.5, "unit": "mph"}
